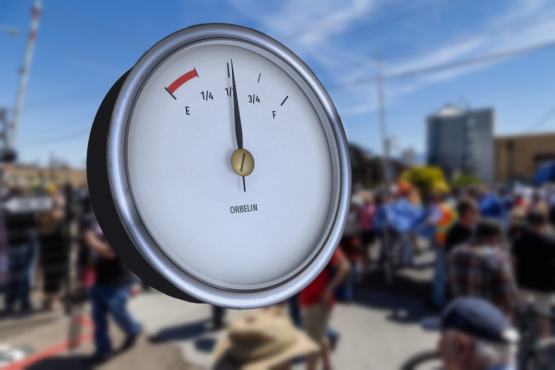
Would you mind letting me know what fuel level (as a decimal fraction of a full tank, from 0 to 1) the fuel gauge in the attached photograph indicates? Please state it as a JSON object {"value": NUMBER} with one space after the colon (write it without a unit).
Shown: {"value": 0.5}
